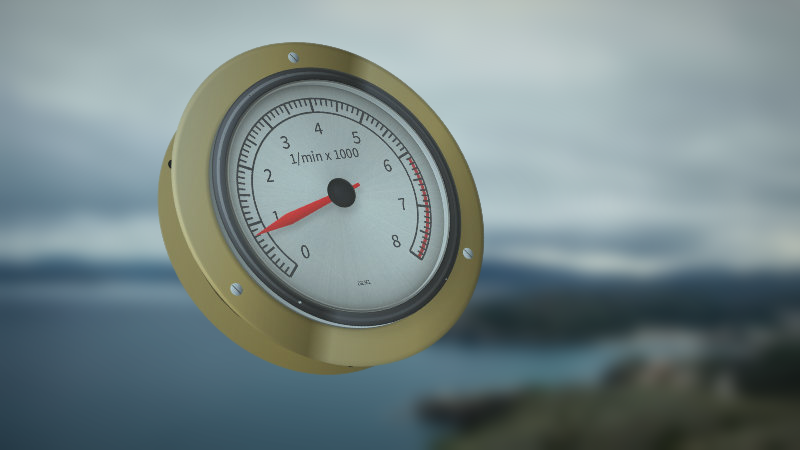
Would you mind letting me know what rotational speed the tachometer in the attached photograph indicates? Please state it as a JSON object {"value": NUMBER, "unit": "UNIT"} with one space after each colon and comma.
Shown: {"value": 800, "unit": "rpm"}
